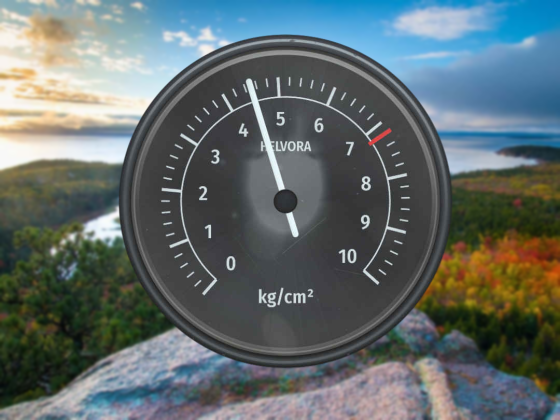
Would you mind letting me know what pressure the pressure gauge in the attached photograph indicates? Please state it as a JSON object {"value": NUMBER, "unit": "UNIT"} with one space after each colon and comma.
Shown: {"value": 4.5, "unit": "kg/cm²"}
